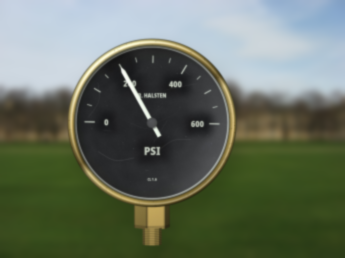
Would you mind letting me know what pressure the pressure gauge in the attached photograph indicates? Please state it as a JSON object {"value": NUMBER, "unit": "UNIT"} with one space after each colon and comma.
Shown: {"value": 200, "unit": "psi"}
